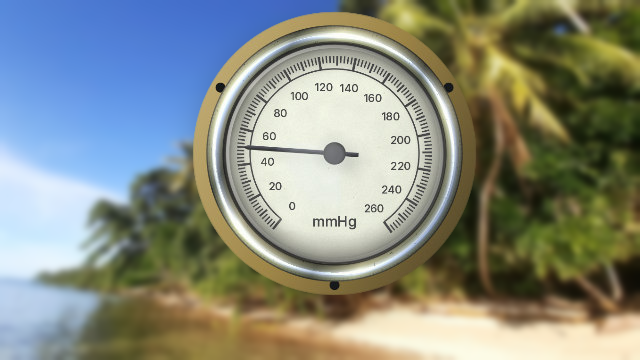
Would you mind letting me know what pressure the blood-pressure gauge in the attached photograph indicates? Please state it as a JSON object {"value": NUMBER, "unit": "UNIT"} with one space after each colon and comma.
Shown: {"value": 50, "unit": "mmHg"}
